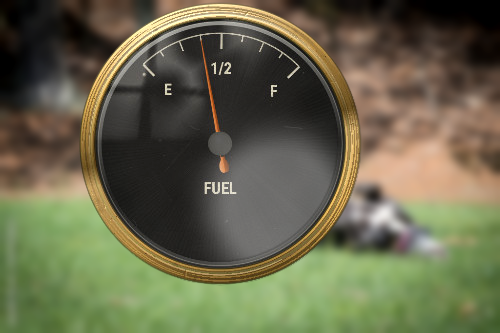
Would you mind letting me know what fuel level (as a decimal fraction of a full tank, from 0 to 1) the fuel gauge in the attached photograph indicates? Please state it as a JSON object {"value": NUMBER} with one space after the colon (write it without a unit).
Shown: {"value": 0.375}
